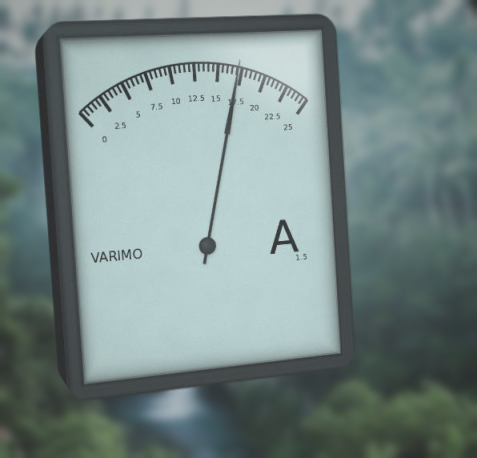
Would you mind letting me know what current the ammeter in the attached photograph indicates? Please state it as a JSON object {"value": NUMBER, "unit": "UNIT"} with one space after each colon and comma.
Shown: {"value": 17, "unit": "A"}
